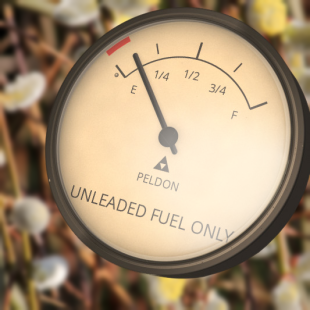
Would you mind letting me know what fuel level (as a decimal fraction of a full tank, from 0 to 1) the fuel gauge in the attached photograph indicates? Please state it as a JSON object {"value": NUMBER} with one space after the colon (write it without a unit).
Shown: {"value": 0.125}
